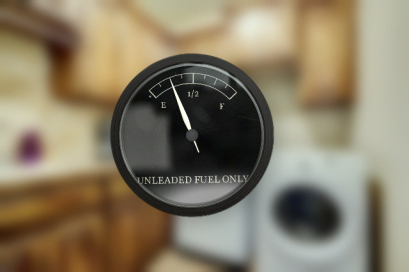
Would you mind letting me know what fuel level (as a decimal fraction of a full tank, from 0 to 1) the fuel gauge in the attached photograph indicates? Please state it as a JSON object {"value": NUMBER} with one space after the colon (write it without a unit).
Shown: {"value": 0.25}
